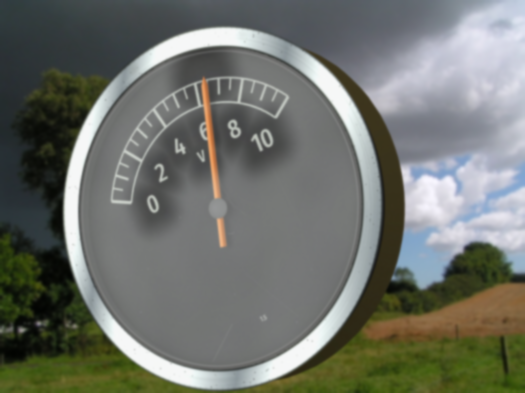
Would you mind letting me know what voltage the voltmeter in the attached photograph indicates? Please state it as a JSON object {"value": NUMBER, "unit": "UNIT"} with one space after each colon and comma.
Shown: {"value": 6.5, "unit": "V"}
